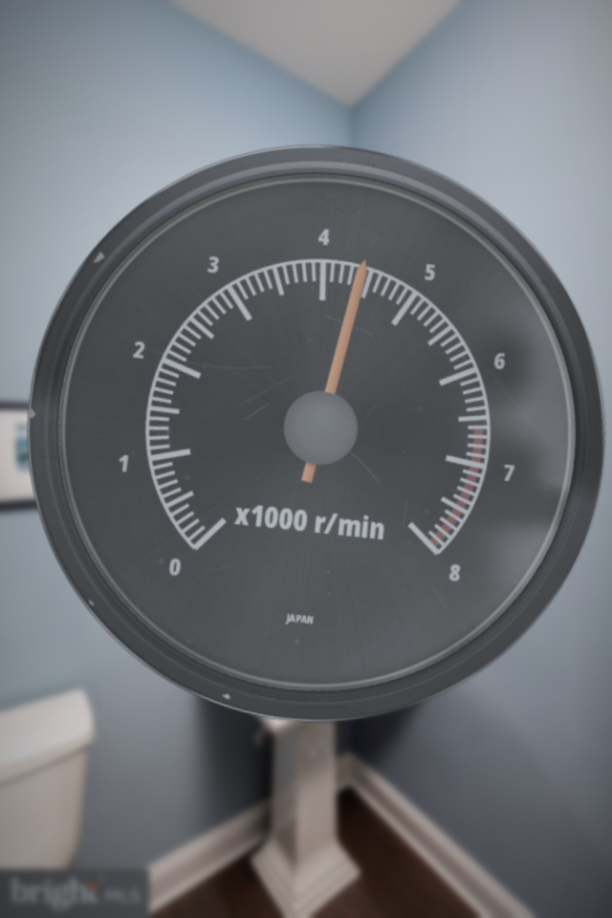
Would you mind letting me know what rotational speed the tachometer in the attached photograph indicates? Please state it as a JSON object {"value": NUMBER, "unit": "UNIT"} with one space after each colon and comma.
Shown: {"value": 4400, "unit": "rpm"}
